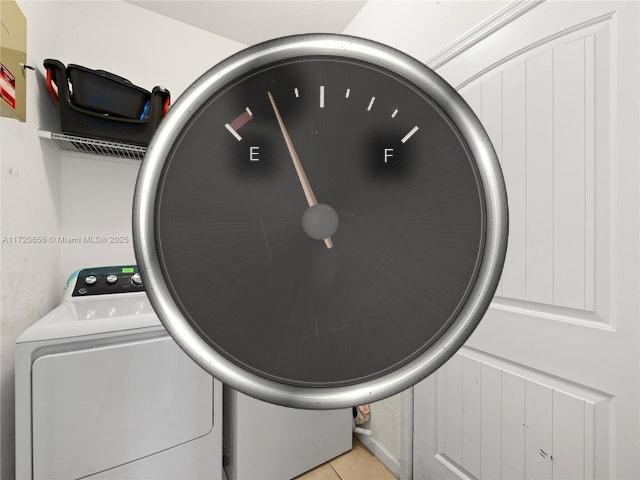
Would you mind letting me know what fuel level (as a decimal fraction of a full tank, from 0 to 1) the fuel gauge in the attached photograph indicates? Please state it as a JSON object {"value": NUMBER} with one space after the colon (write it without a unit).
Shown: {"value": 0.25}
